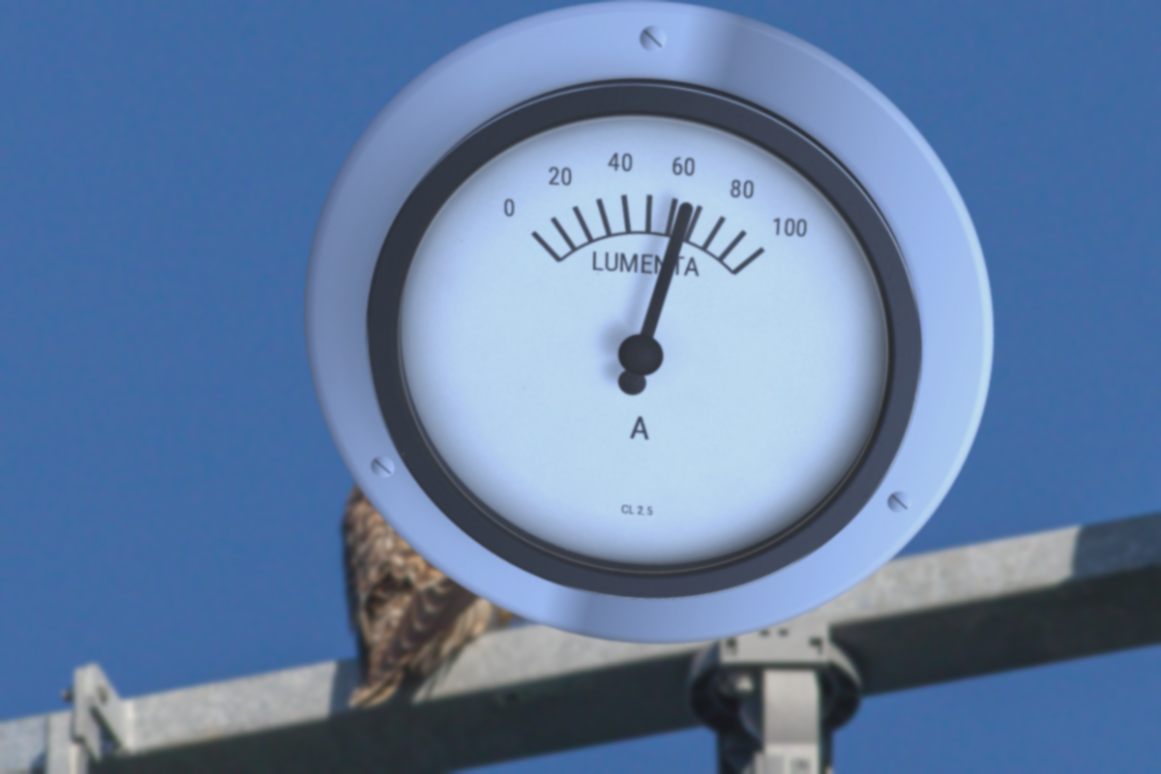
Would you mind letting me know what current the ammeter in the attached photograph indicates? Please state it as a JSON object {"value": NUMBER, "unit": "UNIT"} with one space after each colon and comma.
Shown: {"value": 65, "unit": "A"}
